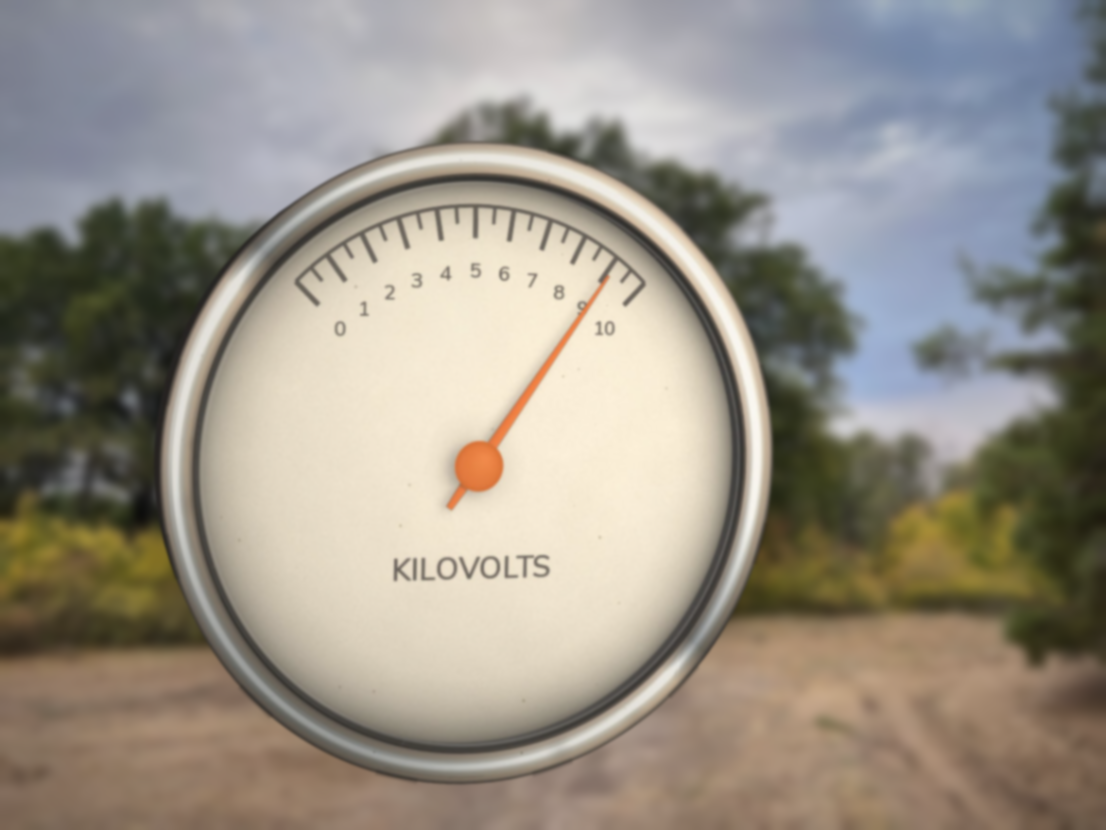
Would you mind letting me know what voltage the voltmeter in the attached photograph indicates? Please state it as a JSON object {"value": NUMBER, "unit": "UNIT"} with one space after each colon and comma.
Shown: {"value": 9, "unit": "kV"}
